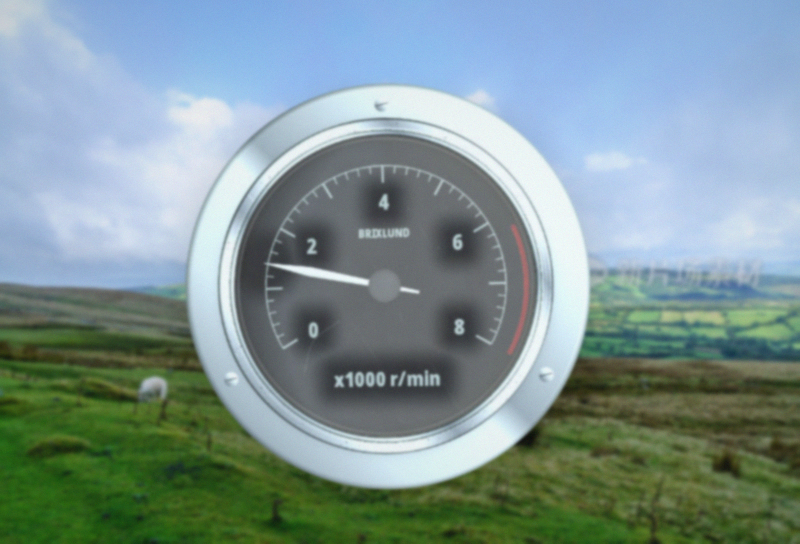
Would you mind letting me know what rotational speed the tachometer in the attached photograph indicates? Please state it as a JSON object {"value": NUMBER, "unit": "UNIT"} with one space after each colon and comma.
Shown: {"value": 1400, "unit": "rpm"}
